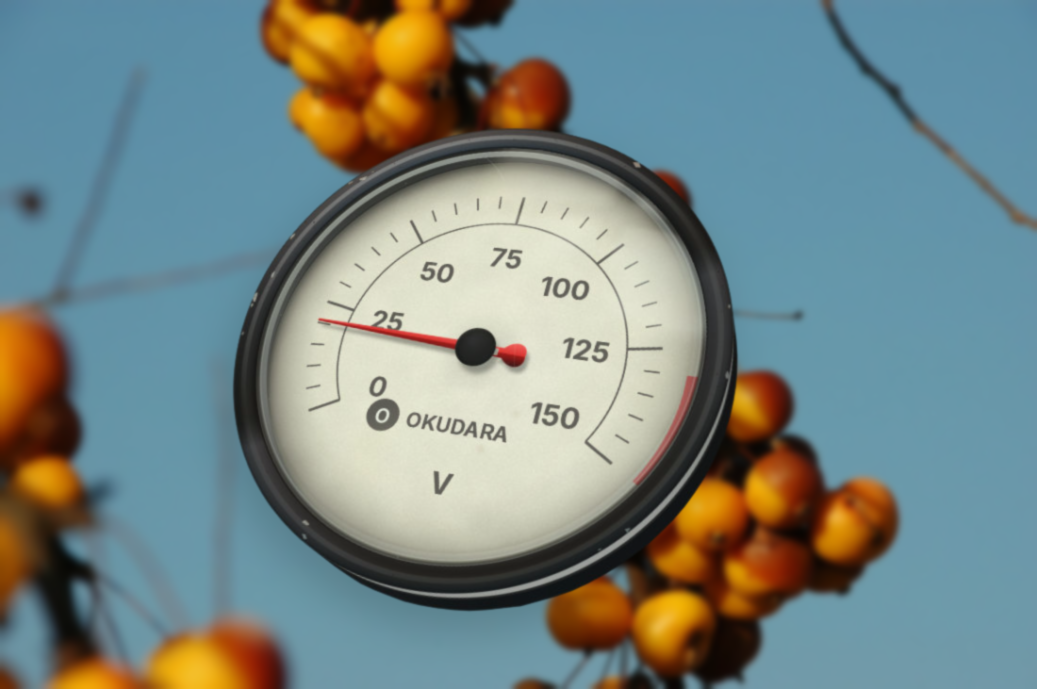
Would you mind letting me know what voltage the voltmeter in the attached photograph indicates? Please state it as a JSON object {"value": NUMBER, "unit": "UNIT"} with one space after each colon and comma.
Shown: {"value": 20, "unit": "V"}
